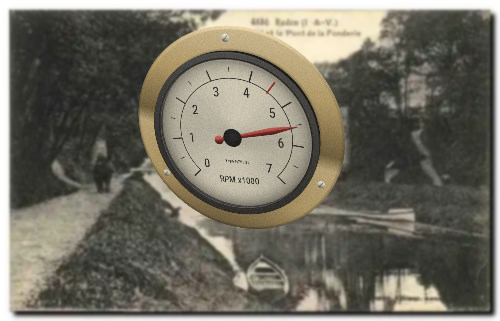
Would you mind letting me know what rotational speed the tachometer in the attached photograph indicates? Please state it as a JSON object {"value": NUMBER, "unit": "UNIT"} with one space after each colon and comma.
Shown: {"value": 5500, "unit": "rpm"}
